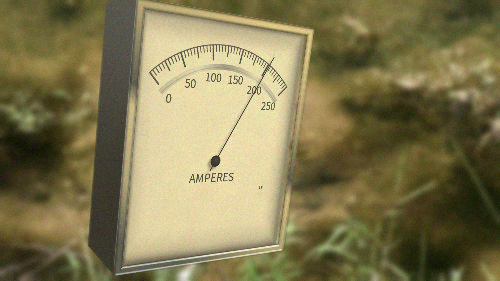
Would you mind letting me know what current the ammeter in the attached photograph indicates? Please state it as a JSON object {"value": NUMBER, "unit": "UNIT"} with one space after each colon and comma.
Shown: {"value": 200, "unit": "A"}
